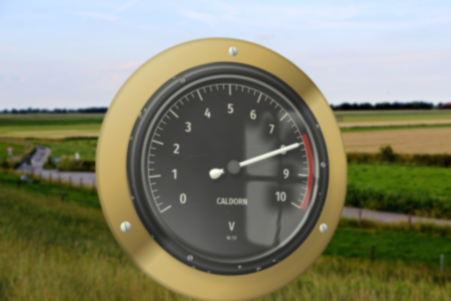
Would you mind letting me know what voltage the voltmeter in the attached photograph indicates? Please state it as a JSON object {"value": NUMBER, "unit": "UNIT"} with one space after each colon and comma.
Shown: {"value": 8, "unit": "V"}
